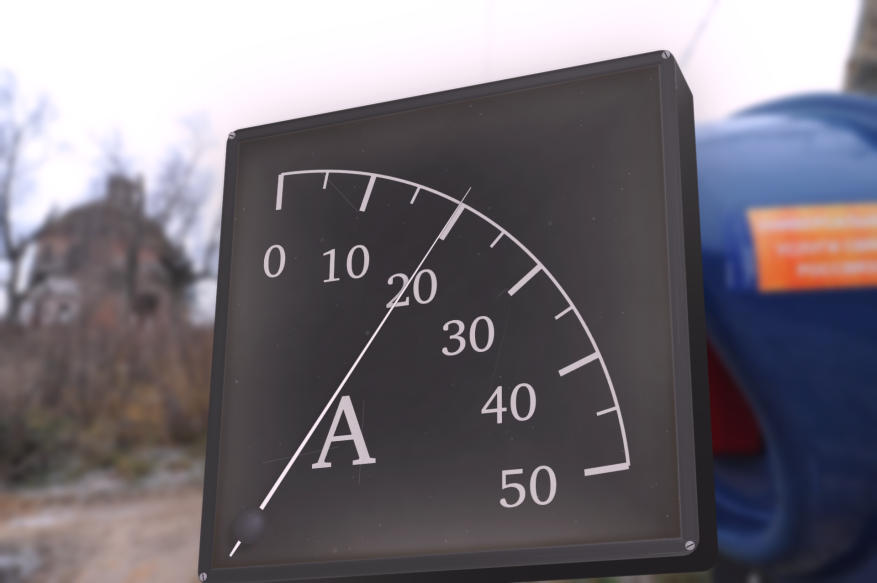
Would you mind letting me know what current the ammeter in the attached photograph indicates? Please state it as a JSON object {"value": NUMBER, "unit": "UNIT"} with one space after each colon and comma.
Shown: {"value": 20, "unit": "A"}
